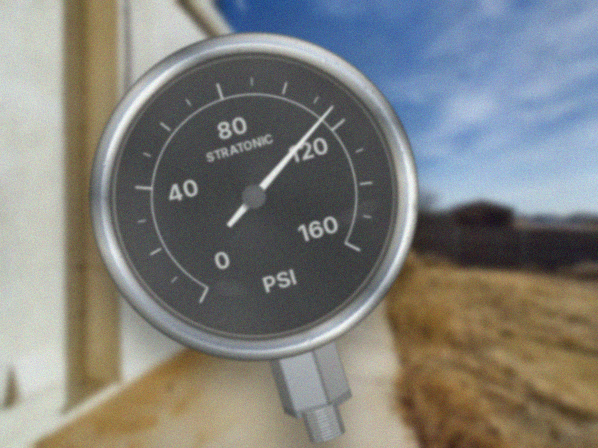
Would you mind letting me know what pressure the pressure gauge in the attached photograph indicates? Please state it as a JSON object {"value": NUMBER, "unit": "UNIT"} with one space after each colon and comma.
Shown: {"value": 115, "unit": "psi"}
